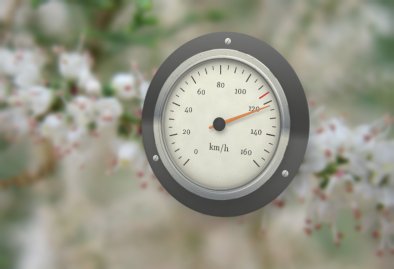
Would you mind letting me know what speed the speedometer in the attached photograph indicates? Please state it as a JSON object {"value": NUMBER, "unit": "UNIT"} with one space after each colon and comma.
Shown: {"value": 122.5, "unit": "km/h"}
